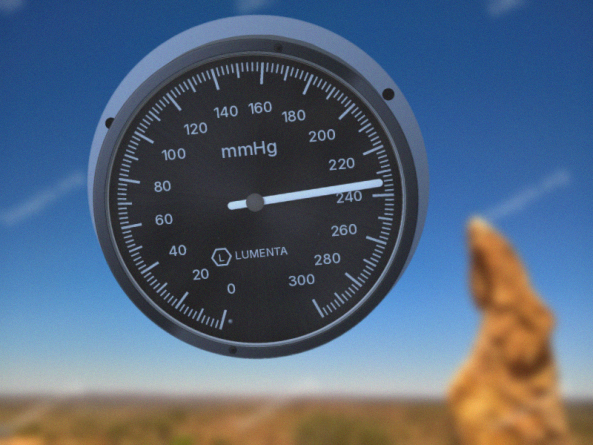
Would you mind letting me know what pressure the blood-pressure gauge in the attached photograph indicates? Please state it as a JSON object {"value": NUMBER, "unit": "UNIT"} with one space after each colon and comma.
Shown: {"value": 234, "unit": "mmHg"}
